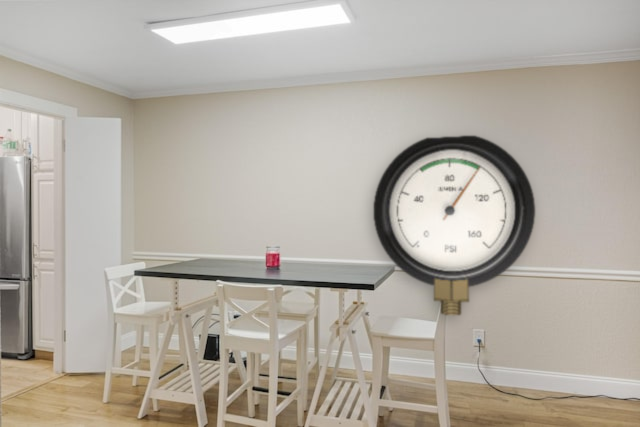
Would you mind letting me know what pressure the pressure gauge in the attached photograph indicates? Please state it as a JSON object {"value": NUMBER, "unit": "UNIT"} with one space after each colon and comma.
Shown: {"value": 100, "unit": "psi"}
